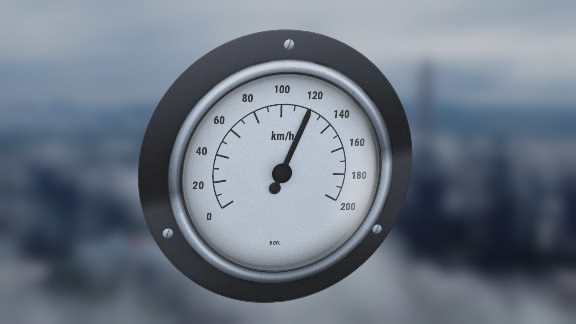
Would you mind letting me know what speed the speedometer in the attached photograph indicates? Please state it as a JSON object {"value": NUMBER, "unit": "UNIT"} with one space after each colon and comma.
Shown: {"value": 120, "unit": "km/h"}
